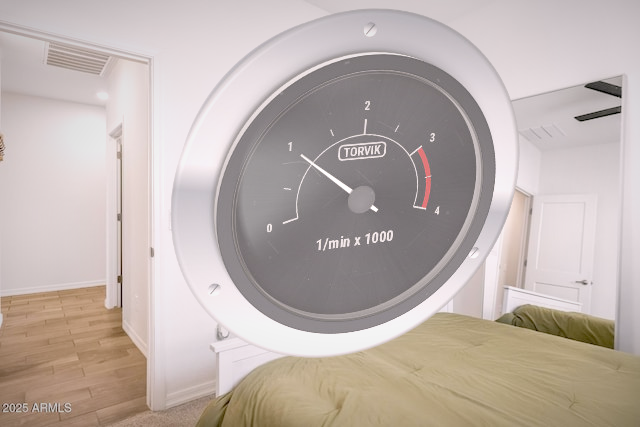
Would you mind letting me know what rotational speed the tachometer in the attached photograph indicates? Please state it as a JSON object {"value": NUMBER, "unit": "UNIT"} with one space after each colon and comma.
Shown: {"value": 1000, "unit": "rpm"}
